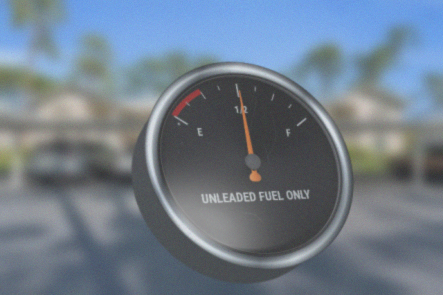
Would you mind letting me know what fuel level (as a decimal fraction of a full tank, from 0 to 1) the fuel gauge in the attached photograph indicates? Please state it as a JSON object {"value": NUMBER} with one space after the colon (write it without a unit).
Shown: {"value": 0.5}
